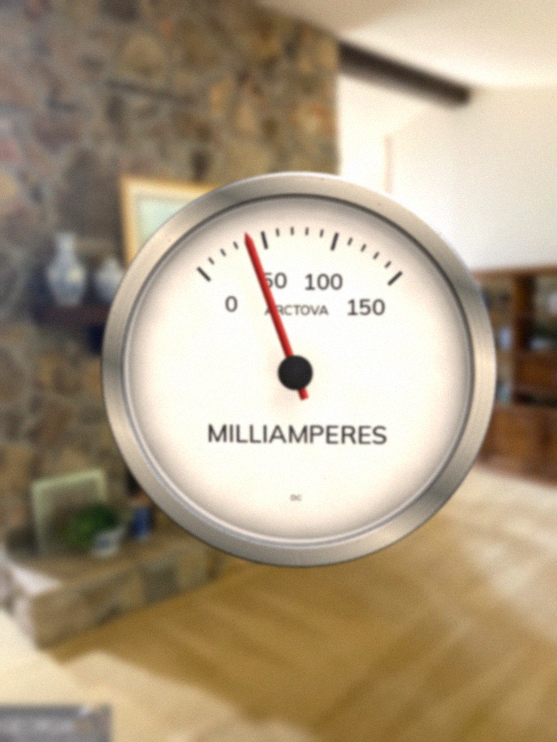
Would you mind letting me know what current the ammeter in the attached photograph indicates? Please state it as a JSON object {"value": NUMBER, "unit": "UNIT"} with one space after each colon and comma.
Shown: {"value": 40, "unit": "mA"}
